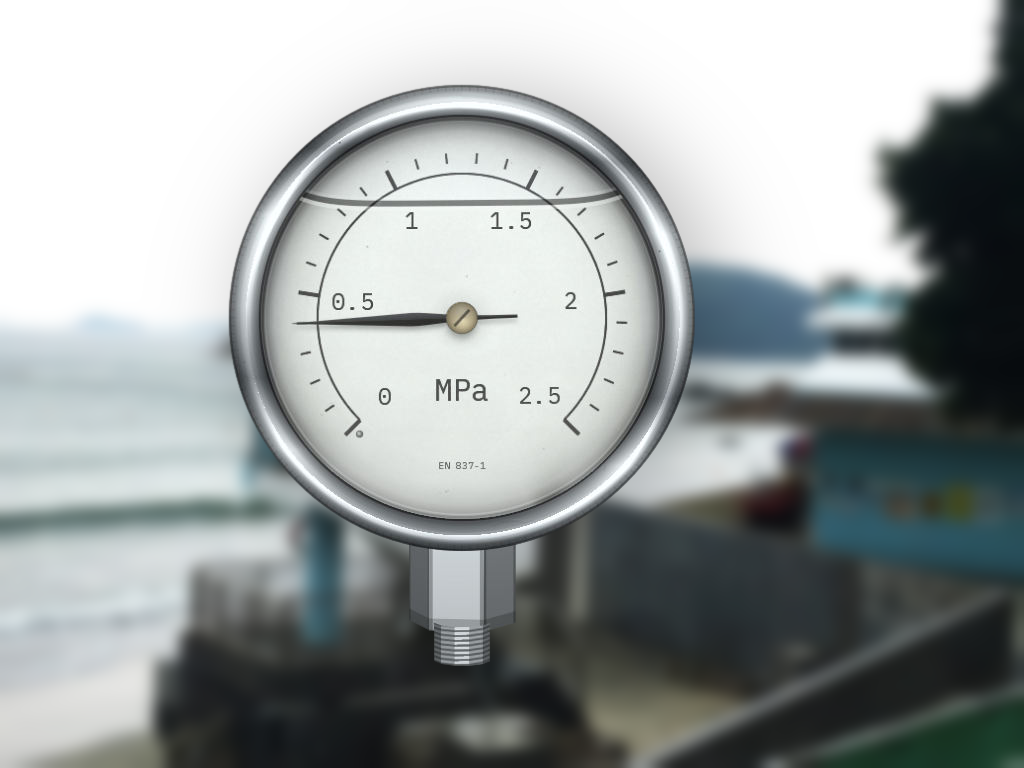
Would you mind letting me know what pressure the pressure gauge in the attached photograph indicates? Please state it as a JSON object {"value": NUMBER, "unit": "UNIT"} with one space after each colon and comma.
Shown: {"value": 0.4, "unit": "MPa"}
